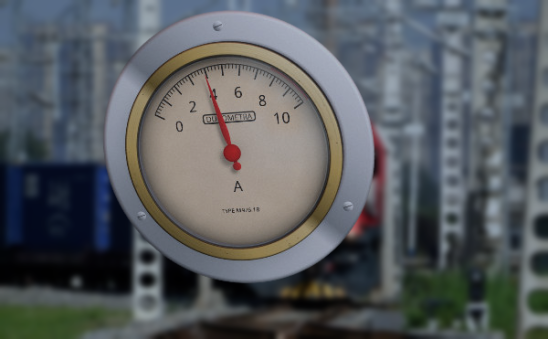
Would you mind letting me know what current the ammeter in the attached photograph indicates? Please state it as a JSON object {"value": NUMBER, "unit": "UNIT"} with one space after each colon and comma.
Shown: {"value": 4, "unit": "A"}
